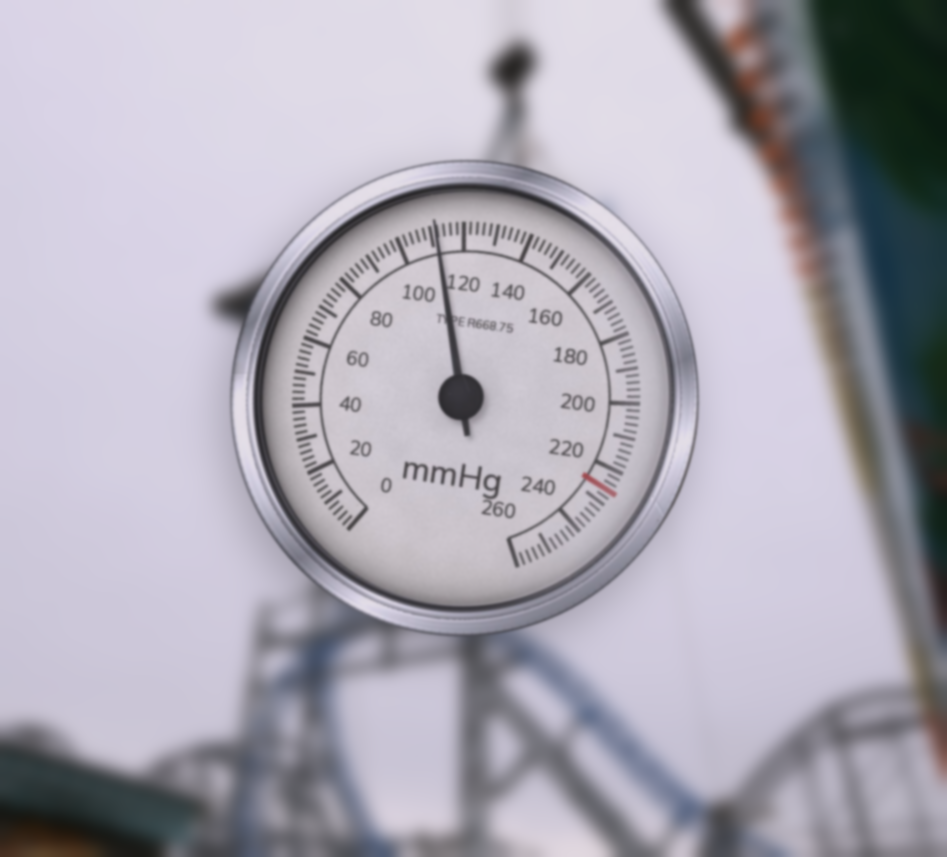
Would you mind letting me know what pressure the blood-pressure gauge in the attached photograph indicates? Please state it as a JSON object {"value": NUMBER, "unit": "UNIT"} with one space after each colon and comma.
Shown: {"value": 112, "unit": "mmHg"}
